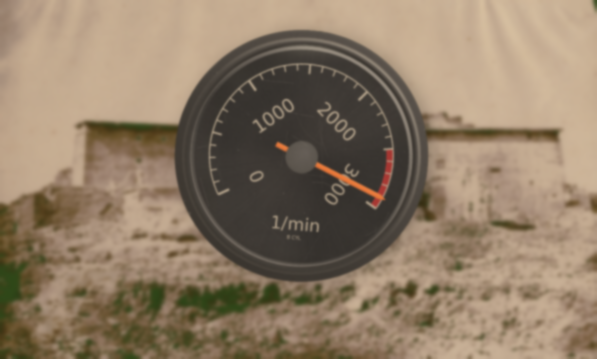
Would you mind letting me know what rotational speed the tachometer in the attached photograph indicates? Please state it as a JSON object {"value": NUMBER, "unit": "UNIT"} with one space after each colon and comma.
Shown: {"value": 2900, "unit": "rpm"}
